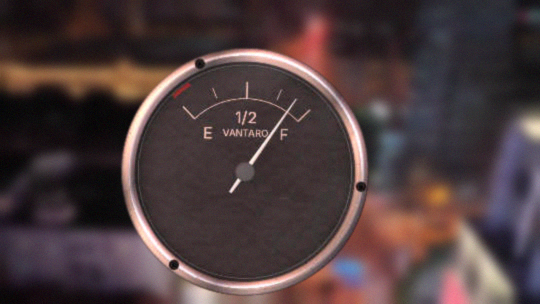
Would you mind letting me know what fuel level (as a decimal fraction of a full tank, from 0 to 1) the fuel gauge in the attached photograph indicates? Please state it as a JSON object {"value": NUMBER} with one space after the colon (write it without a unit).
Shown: {"value": 0.875}
